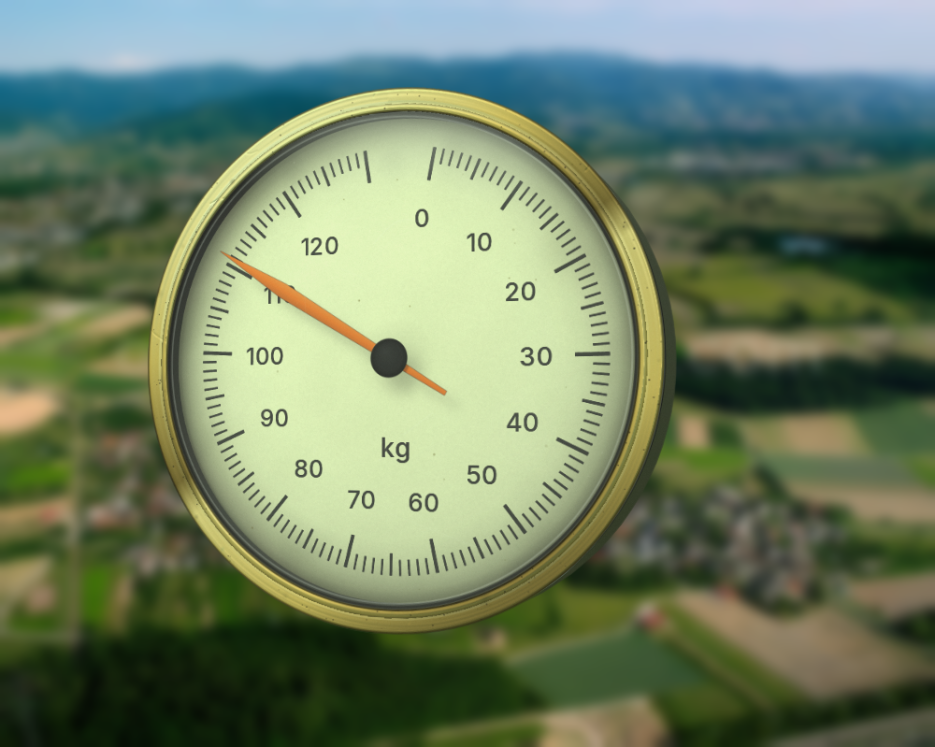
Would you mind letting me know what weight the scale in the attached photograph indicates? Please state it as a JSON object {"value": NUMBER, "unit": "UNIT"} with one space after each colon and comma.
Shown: {"value": 111, "unit": "kg"}
